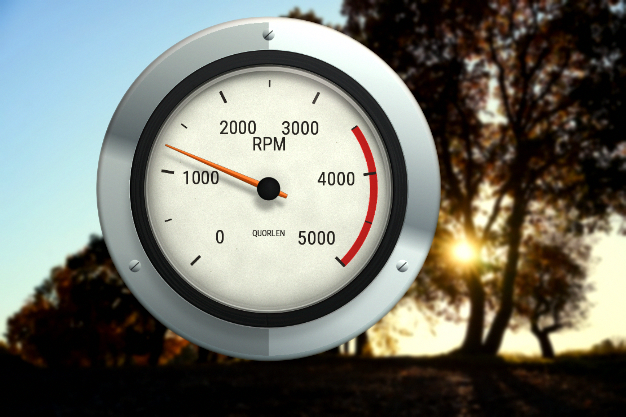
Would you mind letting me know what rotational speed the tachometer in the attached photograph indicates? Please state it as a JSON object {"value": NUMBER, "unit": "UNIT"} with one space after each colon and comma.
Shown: {"value": 1250, "unit": "rpm"}
